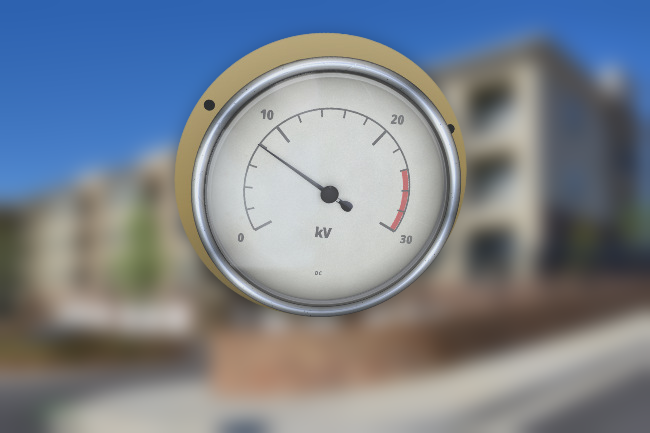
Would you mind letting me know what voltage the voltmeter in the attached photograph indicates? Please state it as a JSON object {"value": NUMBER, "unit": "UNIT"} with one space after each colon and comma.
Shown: {"value": 8, "unit": "kV"}
